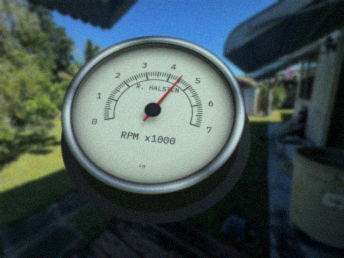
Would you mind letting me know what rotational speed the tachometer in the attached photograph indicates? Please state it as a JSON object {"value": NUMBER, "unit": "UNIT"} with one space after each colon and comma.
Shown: {"value": 4500, "unit": "rpm"}
